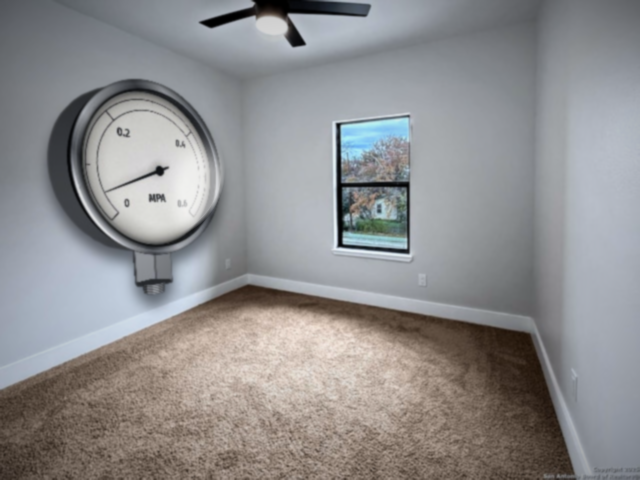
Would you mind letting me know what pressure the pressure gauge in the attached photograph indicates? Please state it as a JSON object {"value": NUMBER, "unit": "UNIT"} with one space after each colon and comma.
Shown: {"value": 0.05, "unit": "MPa"}
